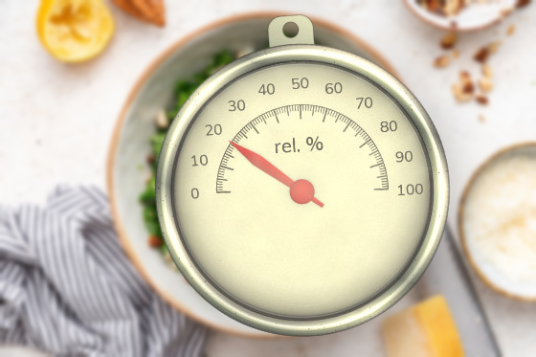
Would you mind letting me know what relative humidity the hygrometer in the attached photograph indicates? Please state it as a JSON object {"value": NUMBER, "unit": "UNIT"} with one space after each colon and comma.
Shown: {"value": 20, "unit": "%"}
